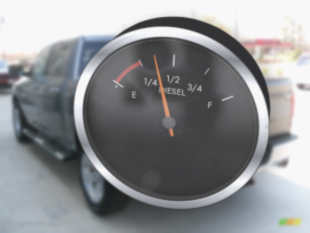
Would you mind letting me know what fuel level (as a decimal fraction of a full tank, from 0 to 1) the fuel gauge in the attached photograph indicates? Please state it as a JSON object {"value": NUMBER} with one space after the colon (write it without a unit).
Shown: {"value": 0.375}
